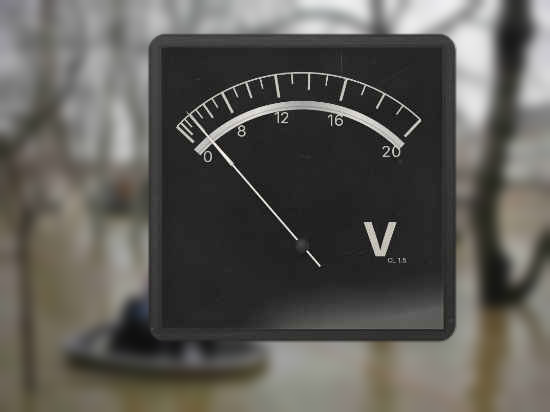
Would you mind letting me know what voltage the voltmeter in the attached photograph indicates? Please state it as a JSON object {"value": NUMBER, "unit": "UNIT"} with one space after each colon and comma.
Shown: {"value": 4, "unit": "V"}
